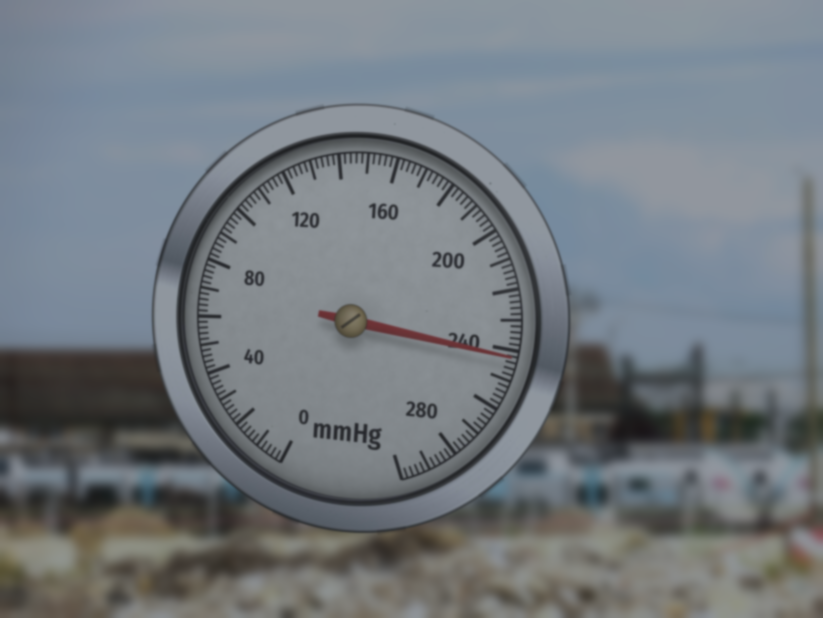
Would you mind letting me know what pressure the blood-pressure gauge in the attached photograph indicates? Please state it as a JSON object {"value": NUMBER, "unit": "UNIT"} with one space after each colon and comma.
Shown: {"value": 242, "unit": "mmHg"}
